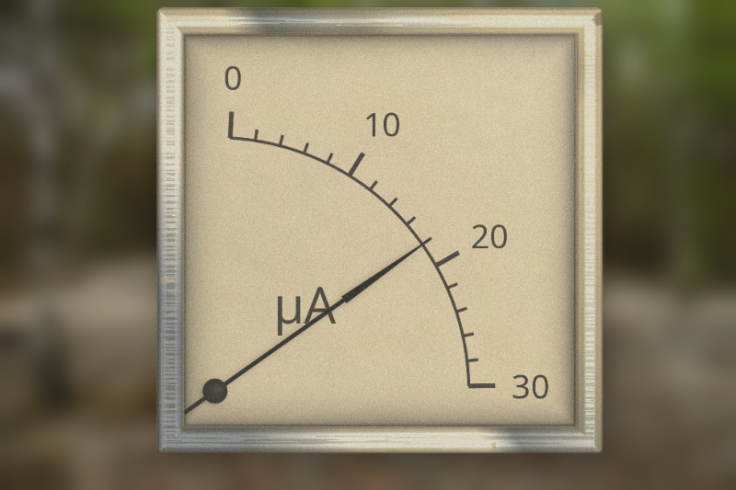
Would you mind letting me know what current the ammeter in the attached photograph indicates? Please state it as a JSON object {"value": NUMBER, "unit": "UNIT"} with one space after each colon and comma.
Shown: {"value": 18, "unit": "µA"}
